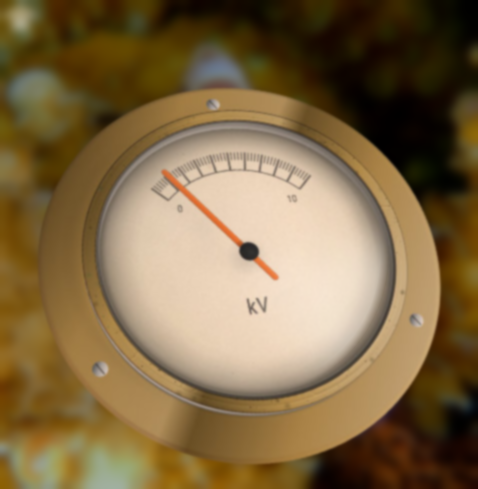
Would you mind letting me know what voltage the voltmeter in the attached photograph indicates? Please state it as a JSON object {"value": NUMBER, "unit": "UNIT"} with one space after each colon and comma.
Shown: {"value": 1, "unit": "kV"}
